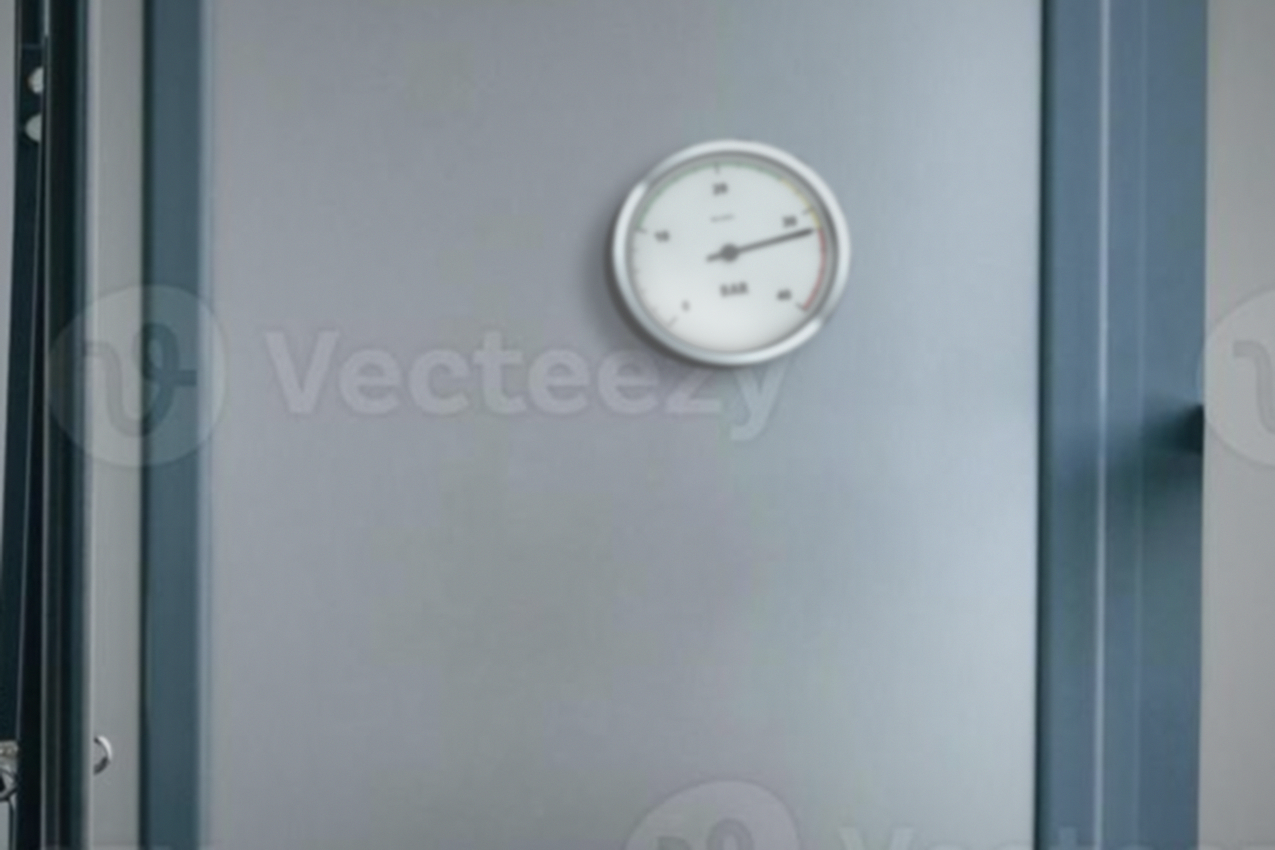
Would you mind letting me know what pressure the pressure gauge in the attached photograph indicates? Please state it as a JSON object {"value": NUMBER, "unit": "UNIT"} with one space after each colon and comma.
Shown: {"value": 32, "unit": "bar"}
